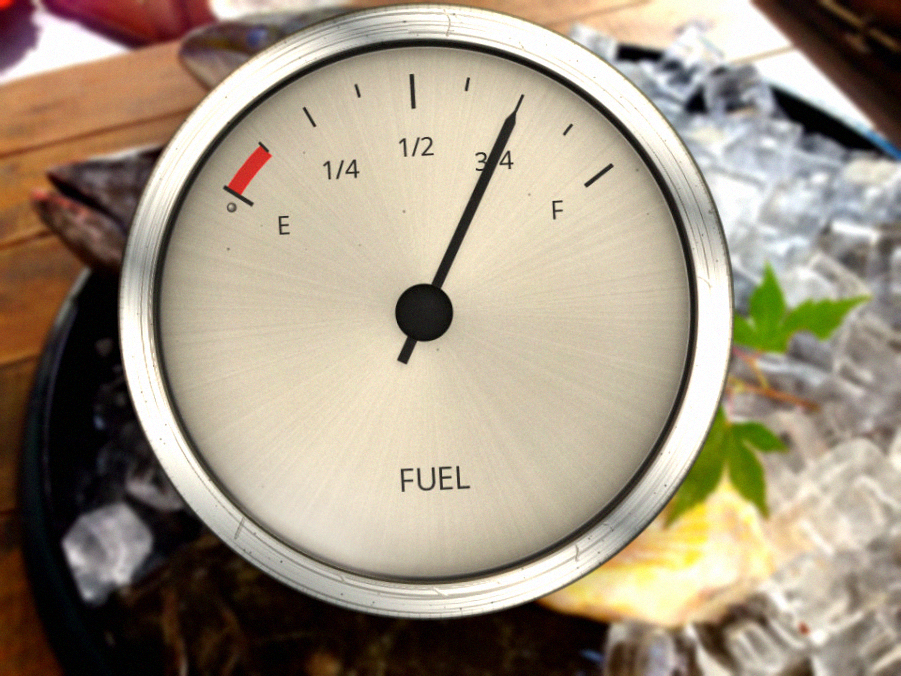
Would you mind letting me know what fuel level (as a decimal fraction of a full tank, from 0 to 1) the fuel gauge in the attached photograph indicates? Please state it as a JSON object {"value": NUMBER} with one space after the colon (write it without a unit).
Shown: {"value": 0.75}
